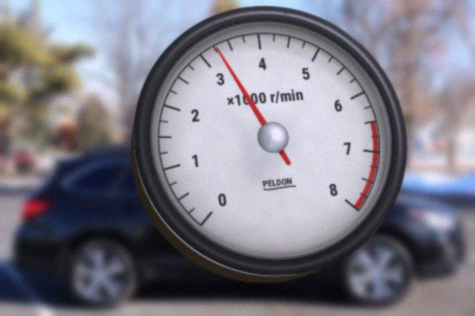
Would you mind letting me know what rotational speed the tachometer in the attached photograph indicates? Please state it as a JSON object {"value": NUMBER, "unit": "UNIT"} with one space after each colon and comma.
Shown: {"value": 3250, "unit": "rpm"}
